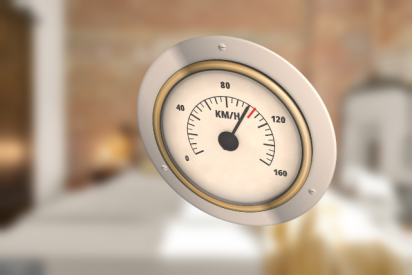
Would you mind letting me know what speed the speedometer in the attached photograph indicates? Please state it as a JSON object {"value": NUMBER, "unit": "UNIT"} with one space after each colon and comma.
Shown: {"value": 100, "unit": "km/h"}
